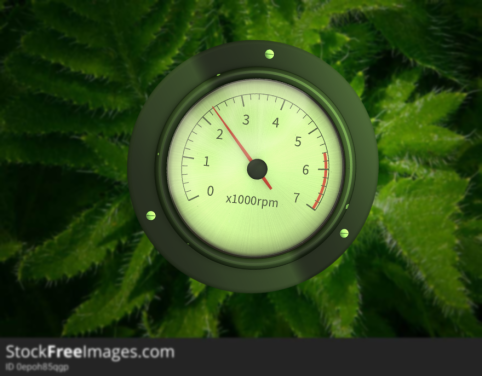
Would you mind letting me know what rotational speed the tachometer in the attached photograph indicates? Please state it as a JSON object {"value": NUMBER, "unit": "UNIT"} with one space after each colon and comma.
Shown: {"value": 2300, "unit": "rpm"}
